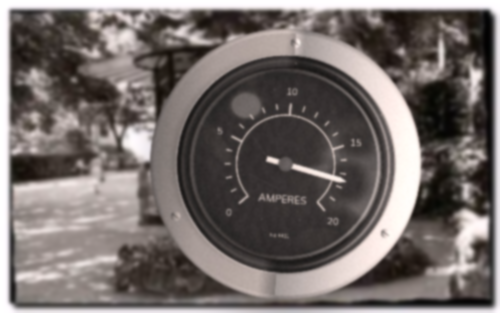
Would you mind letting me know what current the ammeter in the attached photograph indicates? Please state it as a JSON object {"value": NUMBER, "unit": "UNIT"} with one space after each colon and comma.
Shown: {"value": 17.5, "unit": "A"}
